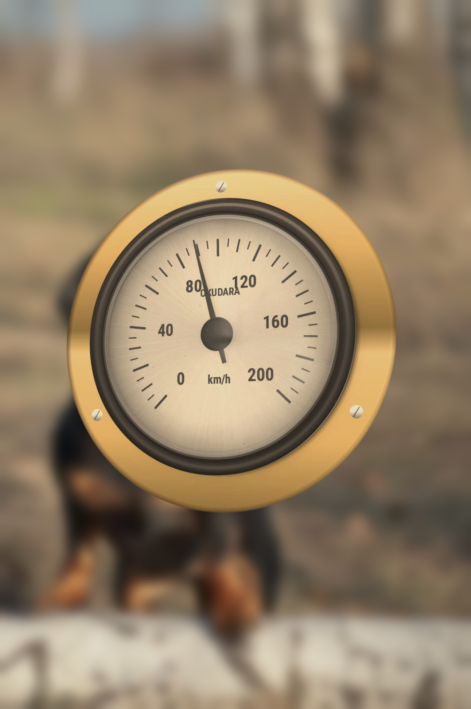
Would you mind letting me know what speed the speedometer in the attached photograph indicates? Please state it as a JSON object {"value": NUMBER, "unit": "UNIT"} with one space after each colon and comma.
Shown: {"value": 90, "unit": "km/h"}
